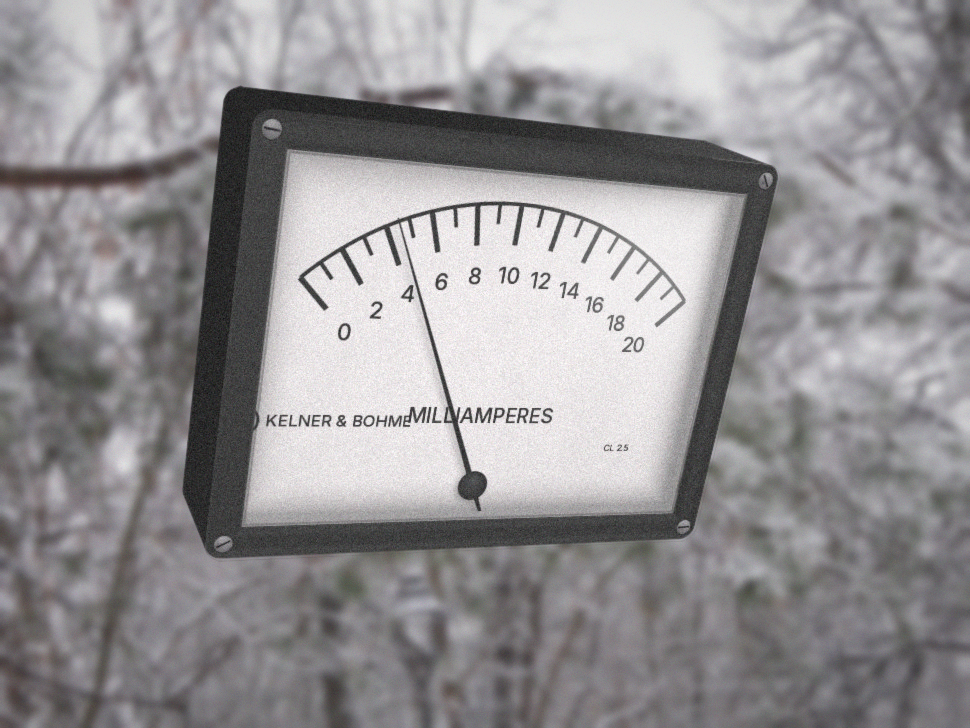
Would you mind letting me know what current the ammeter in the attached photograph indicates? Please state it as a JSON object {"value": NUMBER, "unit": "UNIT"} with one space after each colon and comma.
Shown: {"value": 4.5, "unit": "mA"}
